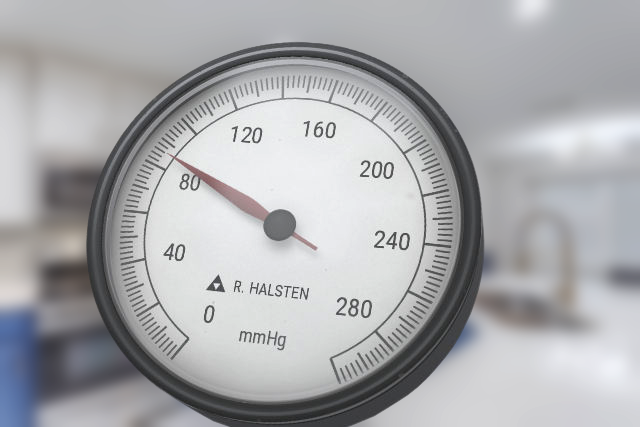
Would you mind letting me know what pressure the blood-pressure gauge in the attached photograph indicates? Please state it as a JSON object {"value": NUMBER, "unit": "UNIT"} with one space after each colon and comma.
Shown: {"value": 86, "unit": "mmHg"}
